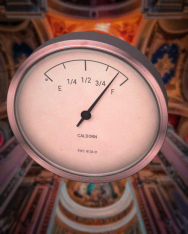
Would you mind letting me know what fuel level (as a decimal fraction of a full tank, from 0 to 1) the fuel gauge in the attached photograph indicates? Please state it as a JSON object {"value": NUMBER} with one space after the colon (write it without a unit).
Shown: {"value": 0.875}
